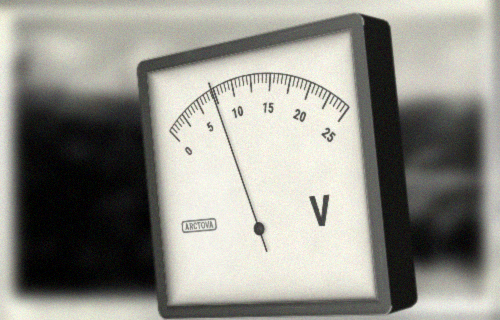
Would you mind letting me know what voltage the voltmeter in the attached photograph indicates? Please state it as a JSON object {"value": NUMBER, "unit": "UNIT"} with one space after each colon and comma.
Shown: {"value": 7.5, "unit": "V"}
